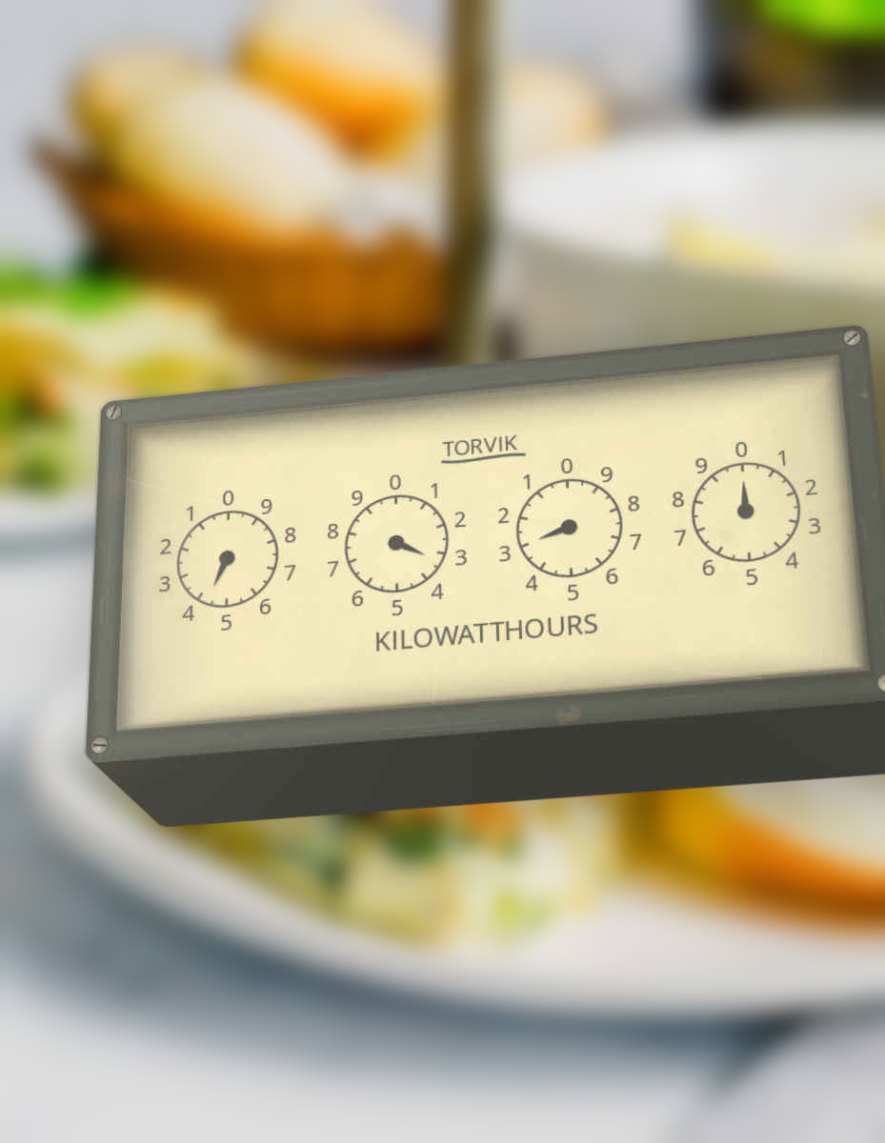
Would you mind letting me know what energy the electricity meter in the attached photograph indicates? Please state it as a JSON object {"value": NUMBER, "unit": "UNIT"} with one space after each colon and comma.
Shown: {"value": 4330, "unit": "kWh"}
